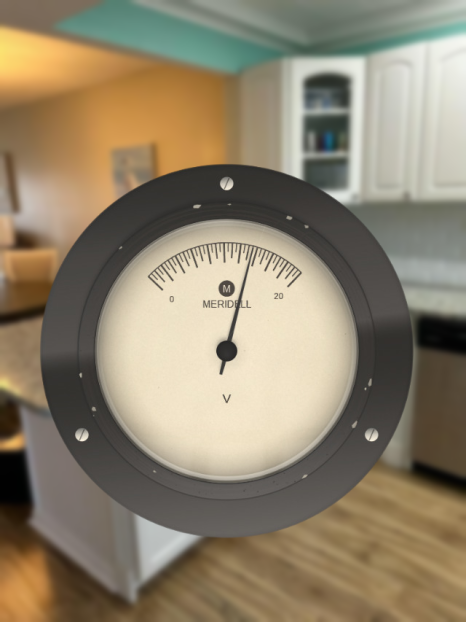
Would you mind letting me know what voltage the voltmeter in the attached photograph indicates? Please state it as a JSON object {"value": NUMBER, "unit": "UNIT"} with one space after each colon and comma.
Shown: {"value": 13.5, "unit": "V"}
